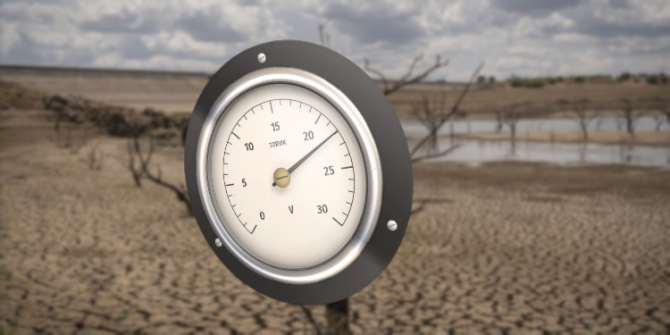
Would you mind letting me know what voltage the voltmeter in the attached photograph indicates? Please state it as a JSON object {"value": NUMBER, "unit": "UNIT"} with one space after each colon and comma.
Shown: {"value": 22, "unit": "V"}
